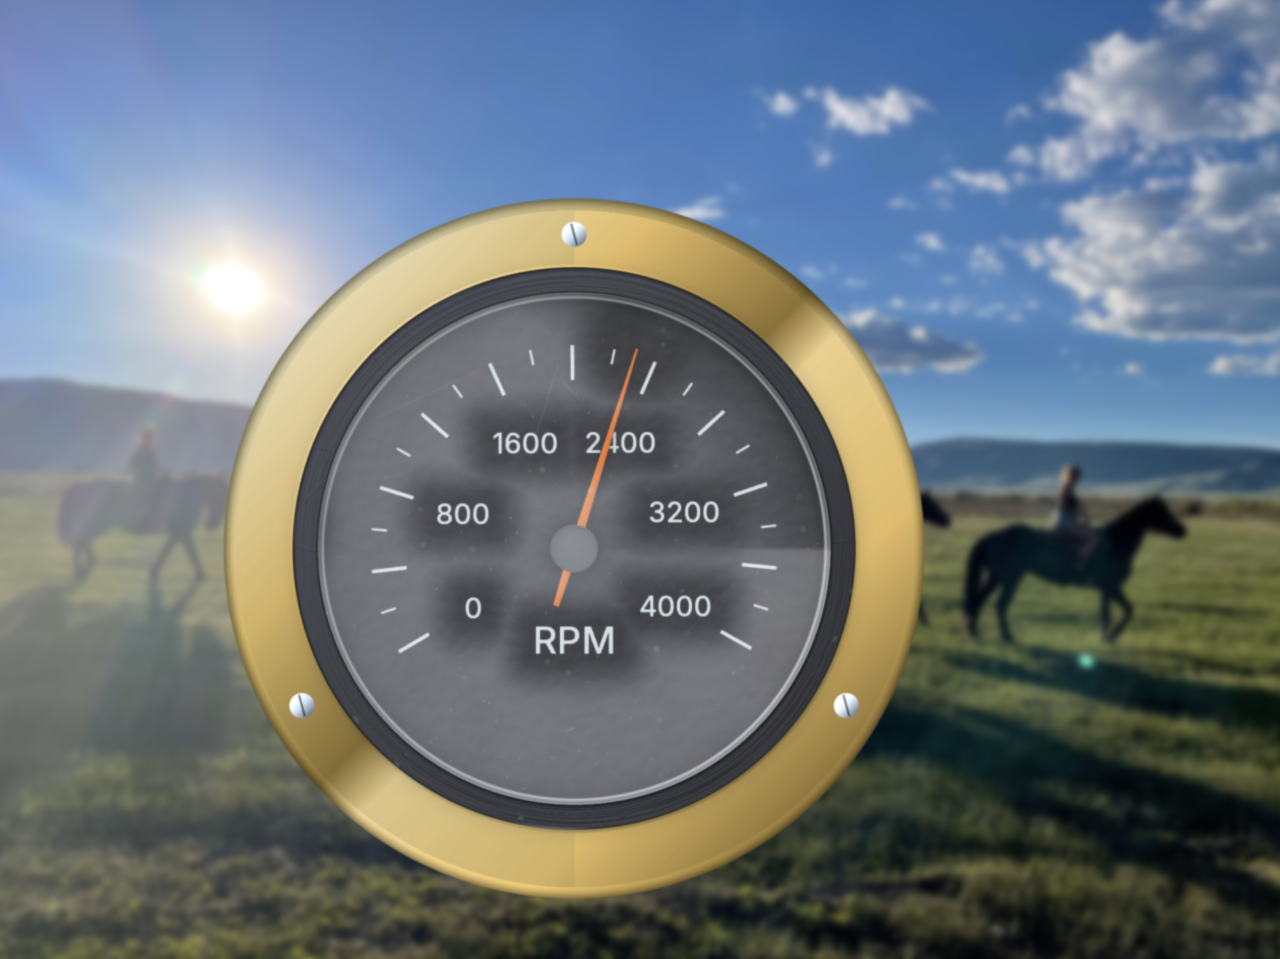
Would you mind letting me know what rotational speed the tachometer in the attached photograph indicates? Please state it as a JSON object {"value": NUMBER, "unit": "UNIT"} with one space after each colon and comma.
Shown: {"value": 2300, "unit": "rpm"}
